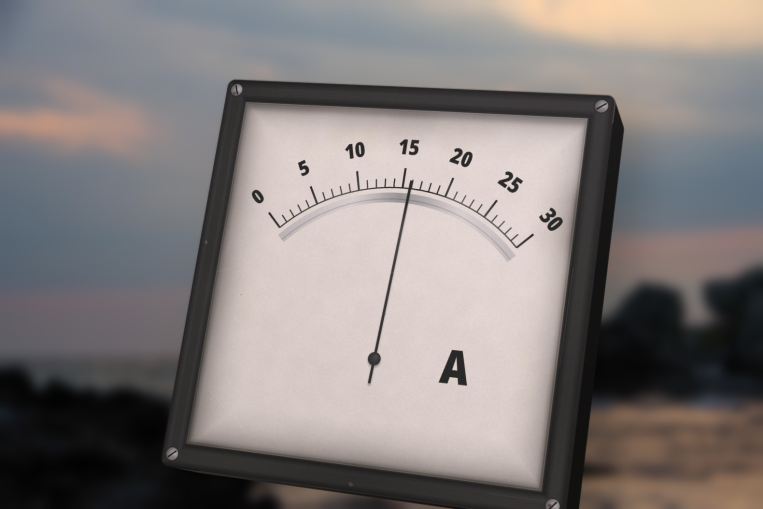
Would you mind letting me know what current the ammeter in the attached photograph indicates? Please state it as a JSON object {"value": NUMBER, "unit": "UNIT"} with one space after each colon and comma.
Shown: {"value": 16, "unit": "A"}
